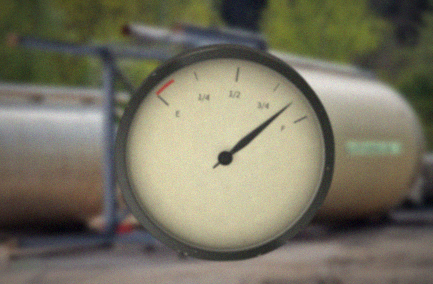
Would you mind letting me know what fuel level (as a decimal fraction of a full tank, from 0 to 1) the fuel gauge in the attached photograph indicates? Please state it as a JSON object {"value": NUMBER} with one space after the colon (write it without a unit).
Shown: {"value": 0.875}
